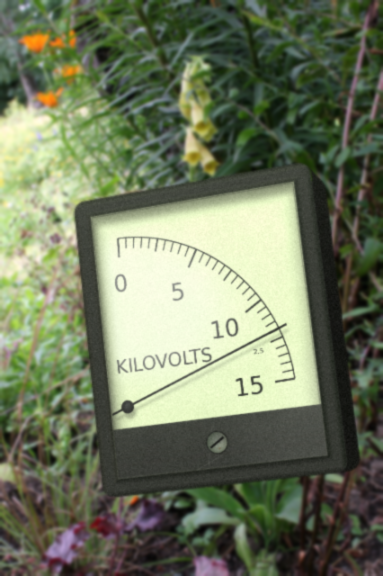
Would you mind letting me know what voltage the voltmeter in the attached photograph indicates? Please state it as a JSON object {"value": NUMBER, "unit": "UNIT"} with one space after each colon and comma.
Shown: {"value": 12, "unit": "kV"}
